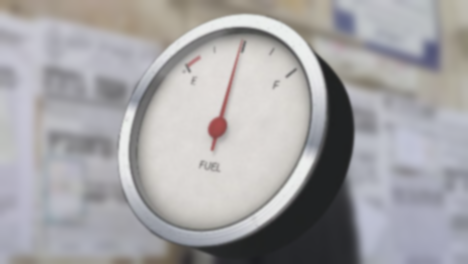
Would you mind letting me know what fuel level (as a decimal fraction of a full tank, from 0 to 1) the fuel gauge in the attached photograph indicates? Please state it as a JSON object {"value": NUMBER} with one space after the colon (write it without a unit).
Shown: {"value": 0.5}
